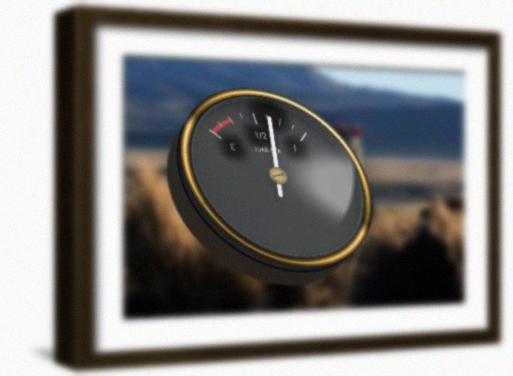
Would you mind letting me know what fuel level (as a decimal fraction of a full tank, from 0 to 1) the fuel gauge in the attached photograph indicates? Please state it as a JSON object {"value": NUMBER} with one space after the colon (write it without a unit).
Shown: {"value": 0.625}
